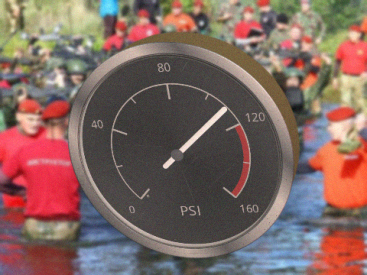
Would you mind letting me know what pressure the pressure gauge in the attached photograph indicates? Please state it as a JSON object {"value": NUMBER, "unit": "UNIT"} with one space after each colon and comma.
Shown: {"value": 110, "unit": "psi"}
